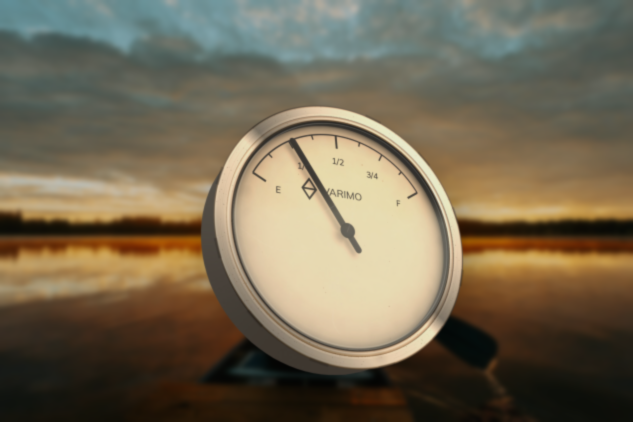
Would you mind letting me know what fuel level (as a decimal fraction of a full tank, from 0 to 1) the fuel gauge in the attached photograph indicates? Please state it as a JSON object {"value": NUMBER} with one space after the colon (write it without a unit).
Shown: {"value": 0.25}
